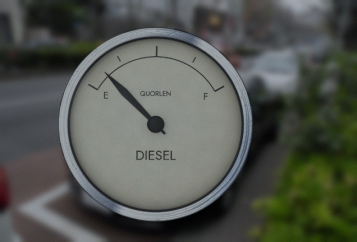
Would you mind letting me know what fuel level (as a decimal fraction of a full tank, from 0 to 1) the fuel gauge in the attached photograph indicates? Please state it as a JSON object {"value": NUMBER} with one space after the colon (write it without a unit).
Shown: {"value": 0.125}
